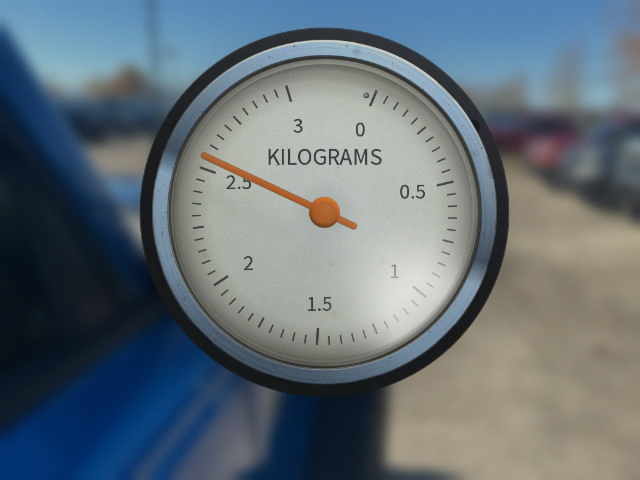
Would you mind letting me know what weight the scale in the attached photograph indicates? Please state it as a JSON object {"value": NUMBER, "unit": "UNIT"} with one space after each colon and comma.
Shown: {"value": 2.55, "unit": "kg"}
